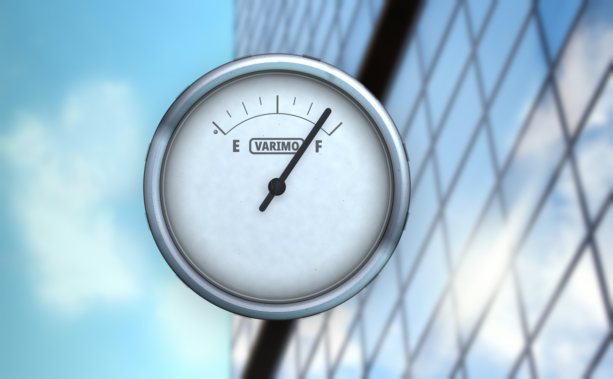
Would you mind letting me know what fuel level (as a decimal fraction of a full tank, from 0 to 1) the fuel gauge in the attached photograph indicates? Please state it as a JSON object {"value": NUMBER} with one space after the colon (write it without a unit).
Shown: {"value": 0.875}
